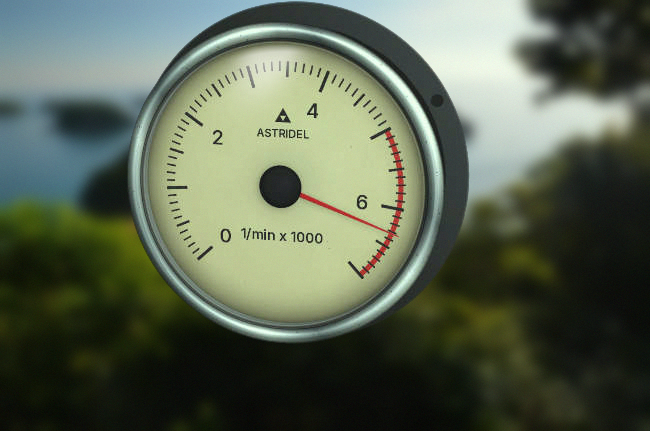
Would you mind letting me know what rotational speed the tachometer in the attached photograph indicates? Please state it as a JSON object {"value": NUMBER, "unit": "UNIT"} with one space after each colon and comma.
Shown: {"value": 6300, "unit": "rpm"}
